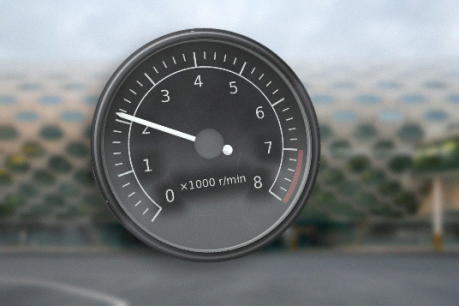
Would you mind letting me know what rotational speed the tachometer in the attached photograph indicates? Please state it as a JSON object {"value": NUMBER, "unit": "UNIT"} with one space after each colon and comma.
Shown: {"value": 2100, "unit": "rpm"}
